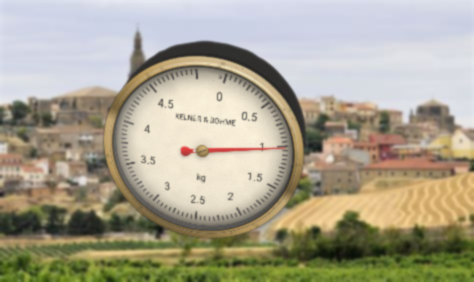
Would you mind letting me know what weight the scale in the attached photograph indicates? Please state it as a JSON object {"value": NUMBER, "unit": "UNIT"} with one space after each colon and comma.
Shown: {"value": 1, "unit": "kg"}
